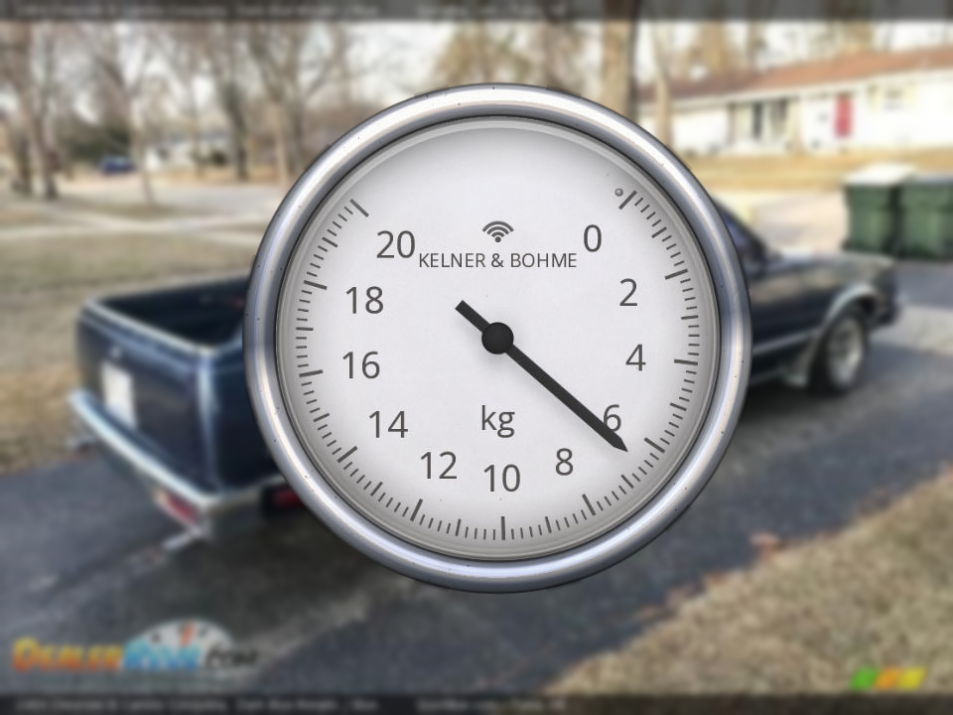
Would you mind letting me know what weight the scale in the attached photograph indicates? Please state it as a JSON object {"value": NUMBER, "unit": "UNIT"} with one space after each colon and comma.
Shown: {"value": 6.5, "unit": "kg"}
